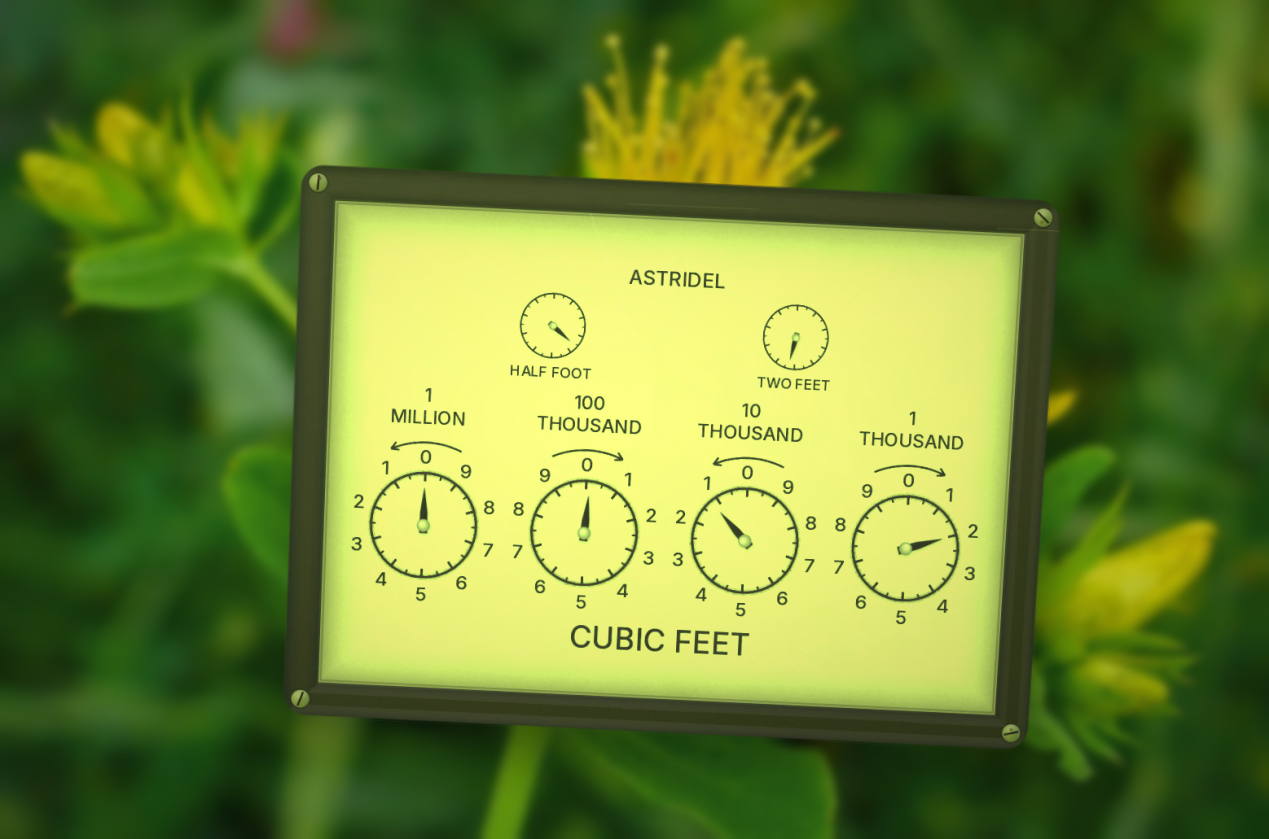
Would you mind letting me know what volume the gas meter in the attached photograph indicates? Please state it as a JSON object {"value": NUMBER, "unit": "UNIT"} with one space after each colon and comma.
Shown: {"value": 1200, "unit": "ft³"}
